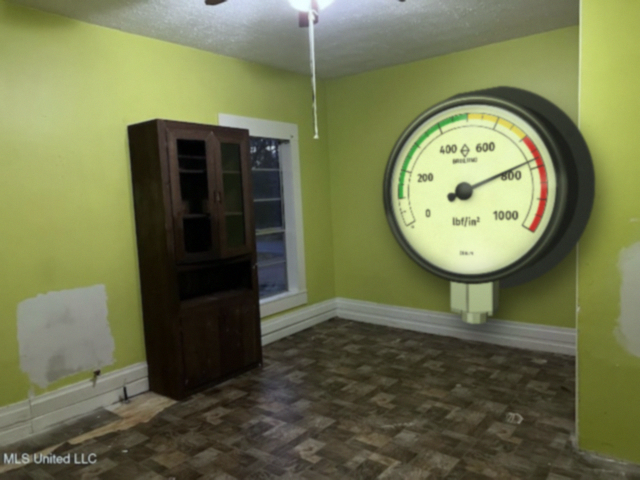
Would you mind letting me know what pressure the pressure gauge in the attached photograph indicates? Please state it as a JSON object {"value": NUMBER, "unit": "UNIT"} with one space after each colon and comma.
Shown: {"value": 775, "unit": "psi"}
